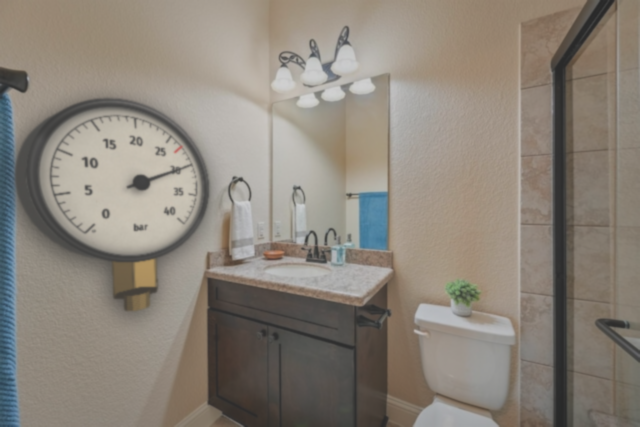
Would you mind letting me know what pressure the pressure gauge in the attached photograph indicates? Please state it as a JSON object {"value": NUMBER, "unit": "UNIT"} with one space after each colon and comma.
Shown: {"value": 30, "unit": "bar"}
